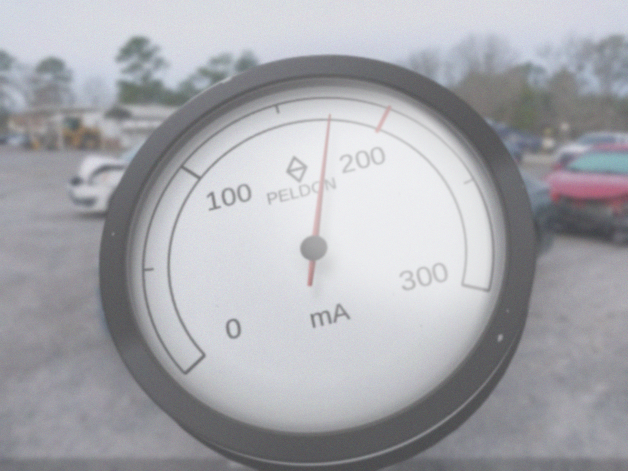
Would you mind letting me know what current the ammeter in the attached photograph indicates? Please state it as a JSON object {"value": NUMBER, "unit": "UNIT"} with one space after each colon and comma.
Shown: {"value": 175, "unit": "mA"}
